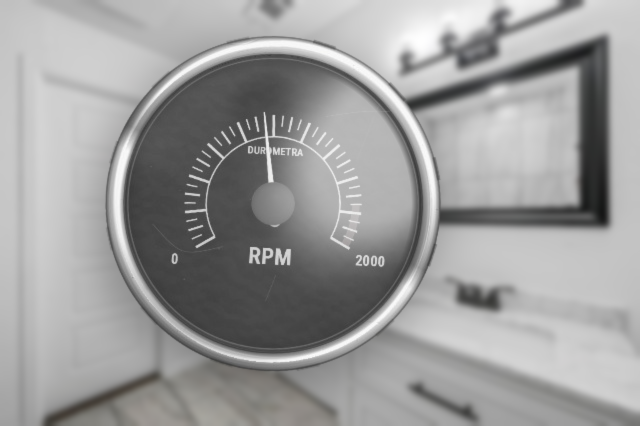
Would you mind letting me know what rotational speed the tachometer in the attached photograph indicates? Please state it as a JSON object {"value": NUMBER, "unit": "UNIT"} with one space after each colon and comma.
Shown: {"value": 950, "unit": "rpm"}
